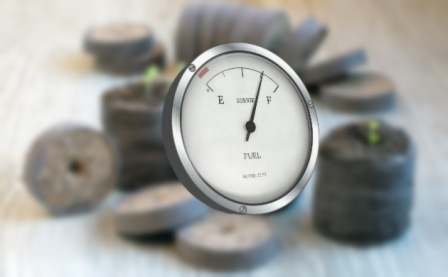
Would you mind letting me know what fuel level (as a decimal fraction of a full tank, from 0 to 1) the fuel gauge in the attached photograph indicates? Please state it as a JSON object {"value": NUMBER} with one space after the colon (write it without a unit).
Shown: {"value": 0.75}
